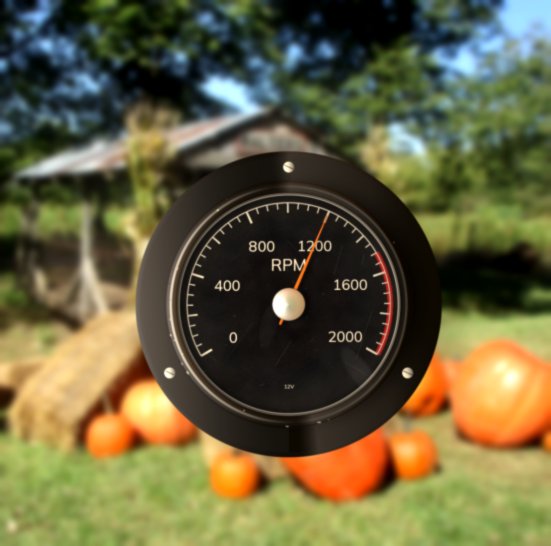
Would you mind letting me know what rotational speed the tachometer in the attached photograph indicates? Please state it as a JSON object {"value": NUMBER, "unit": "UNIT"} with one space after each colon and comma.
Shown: {"value": 1200, "unit": "rpm"}
